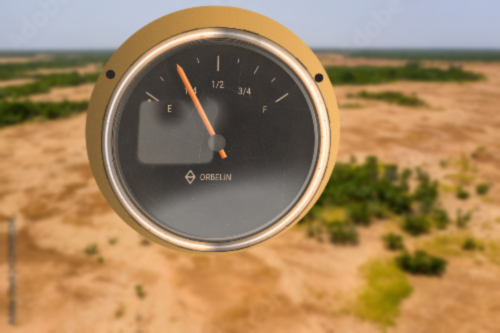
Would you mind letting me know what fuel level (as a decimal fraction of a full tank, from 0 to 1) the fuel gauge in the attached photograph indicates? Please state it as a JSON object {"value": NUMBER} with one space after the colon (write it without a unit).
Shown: {"value": 0.25}
